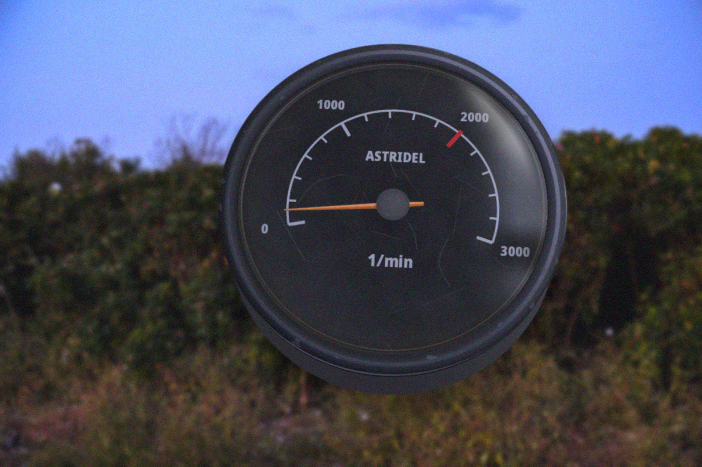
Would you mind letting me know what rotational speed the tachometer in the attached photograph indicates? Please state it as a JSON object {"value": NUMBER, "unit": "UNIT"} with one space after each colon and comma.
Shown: {"value": 100, "unit": "rpm"}
